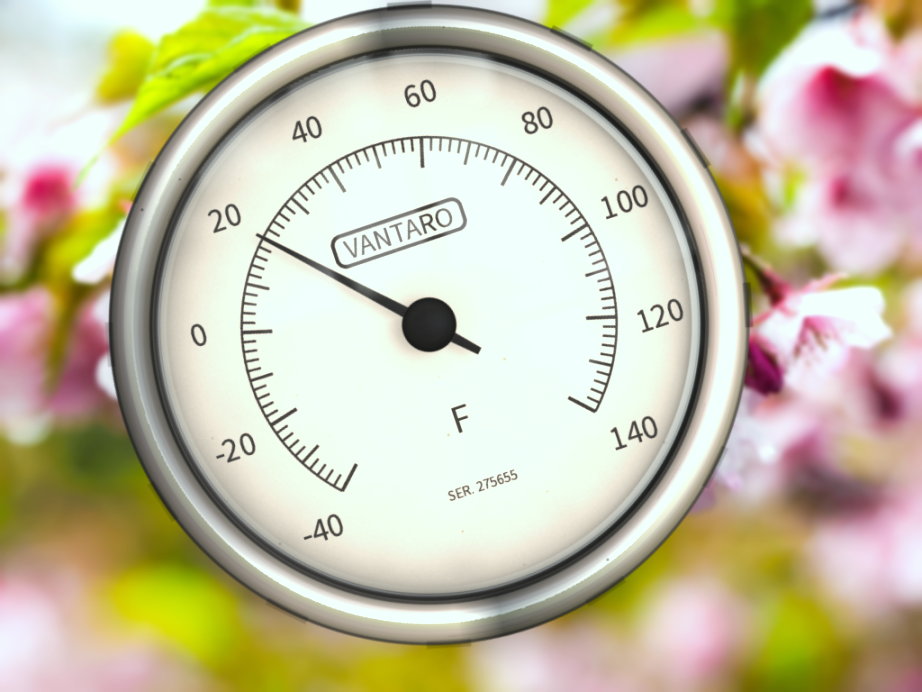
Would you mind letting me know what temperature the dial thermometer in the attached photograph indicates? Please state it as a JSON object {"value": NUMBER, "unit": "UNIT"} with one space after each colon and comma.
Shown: {"value": 20, "unit": "°F"}
